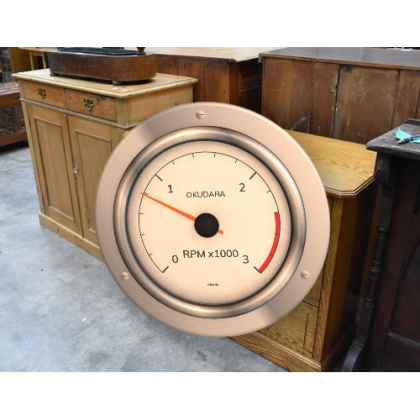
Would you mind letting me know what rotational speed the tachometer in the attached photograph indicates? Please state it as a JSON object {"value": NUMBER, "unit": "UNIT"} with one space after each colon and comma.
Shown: {"value": 800, "unit": "rpm"}
